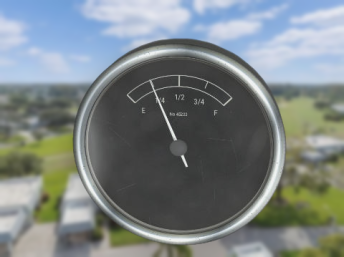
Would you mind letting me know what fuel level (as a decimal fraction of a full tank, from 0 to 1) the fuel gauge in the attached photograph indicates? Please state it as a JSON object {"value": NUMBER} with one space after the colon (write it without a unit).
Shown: {"value": 0.25}
